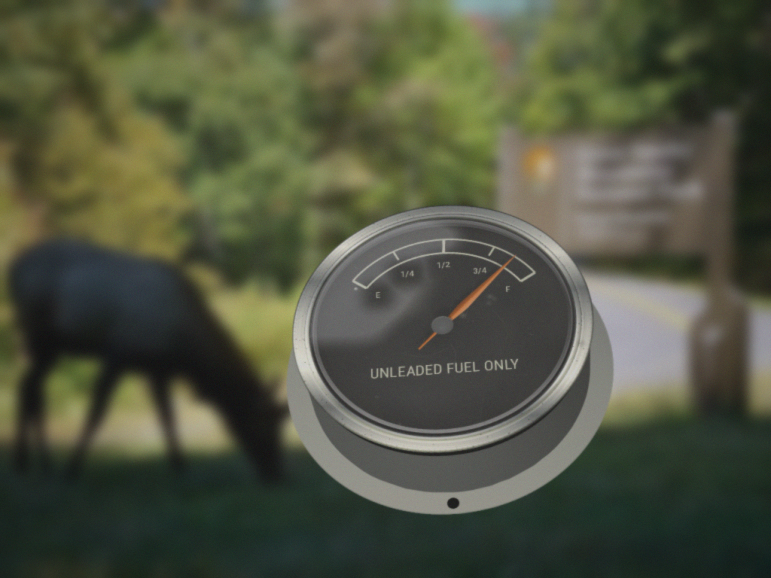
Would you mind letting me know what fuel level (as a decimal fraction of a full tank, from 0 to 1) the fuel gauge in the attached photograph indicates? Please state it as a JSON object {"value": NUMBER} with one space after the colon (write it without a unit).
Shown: {"value": 0.875}
